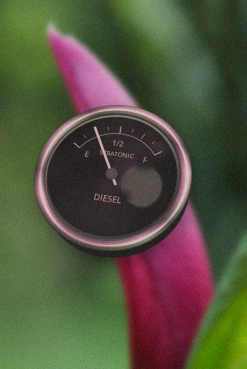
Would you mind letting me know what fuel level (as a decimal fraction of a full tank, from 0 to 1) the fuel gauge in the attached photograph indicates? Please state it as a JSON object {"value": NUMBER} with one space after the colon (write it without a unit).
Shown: {"value": 0.25}
